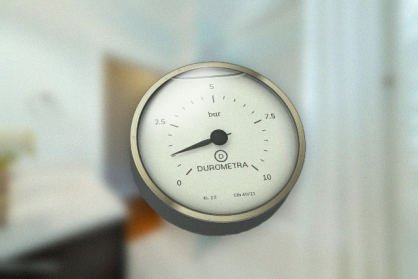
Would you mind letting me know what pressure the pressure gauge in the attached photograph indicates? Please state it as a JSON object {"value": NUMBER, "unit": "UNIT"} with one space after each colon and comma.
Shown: {"value": 1, "unit": "bar"}
